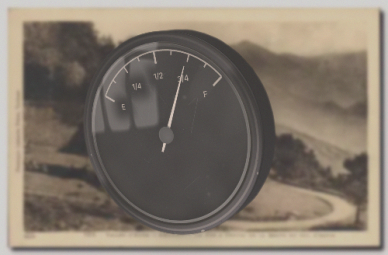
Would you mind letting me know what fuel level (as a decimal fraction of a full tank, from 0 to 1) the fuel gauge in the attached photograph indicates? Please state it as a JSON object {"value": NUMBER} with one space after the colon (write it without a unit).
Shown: {"value": 0.75}
